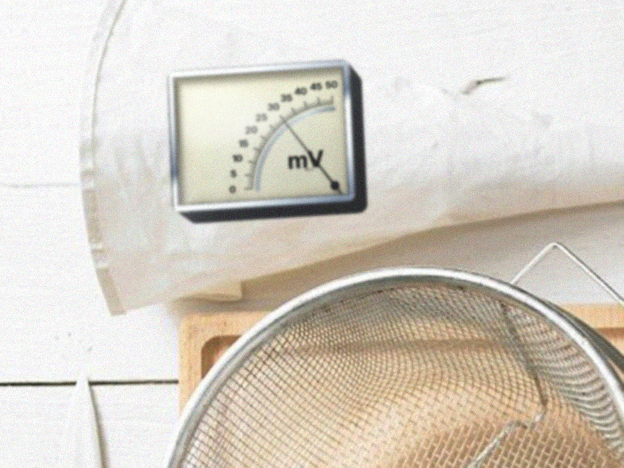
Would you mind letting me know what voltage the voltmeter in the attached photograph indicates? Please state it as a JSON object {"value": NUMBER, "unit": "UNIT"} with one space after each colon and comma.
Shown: {"value": 30, "unit": "mV"}
